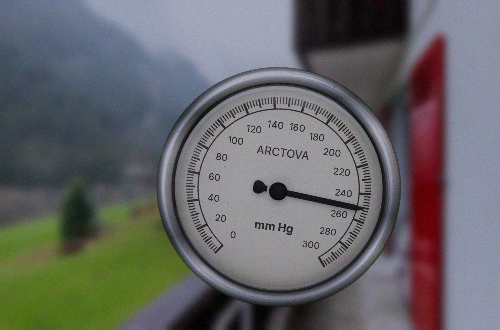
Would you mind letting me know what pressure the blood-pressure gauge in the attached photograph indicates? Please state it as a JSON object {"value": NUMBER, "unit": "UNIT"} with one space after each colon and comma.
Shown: {"value": 250, "unit": "mmHg"}
